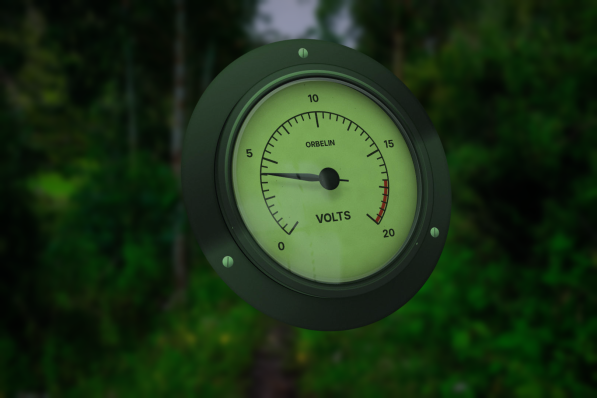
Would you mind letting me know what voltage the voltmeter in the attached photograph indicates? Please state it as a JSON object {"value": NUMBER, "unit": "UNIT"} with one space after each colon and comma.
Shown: {"value": 4, "unit": "V"}
